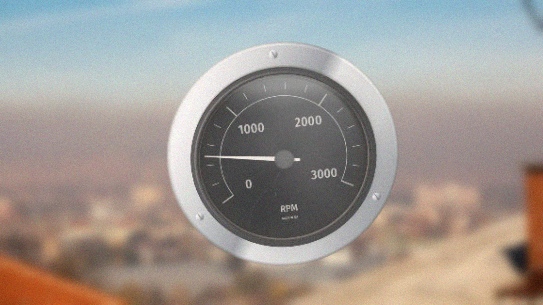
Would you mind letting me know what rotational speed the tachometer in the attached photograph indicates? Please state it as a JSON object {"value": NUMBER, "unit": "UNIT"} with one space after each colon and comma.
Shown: {"value": 500, "unit": "rpm"}
